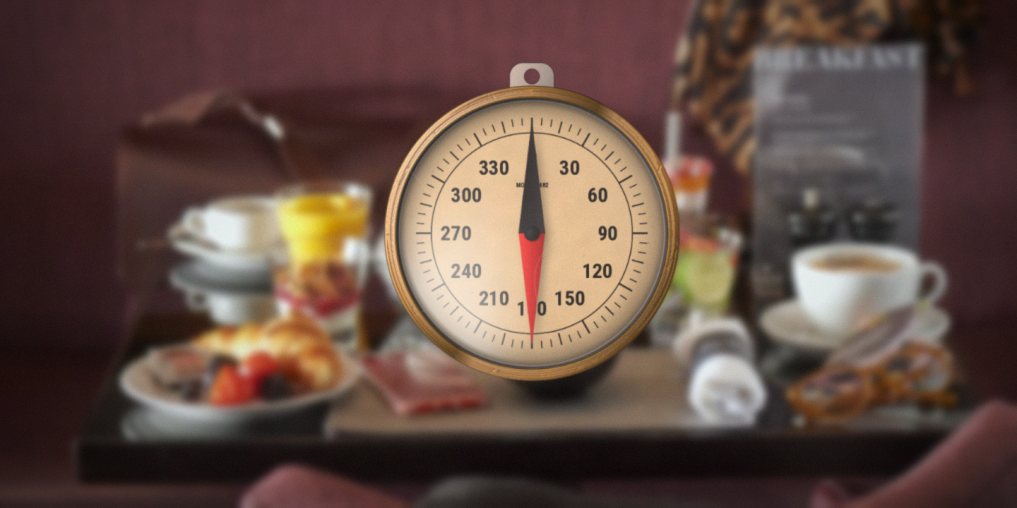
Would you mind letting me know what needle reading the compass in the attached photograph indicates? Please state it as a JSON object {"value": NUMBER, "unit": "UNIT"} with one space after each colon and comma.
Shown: {"value": 180, "unit": "°"}
